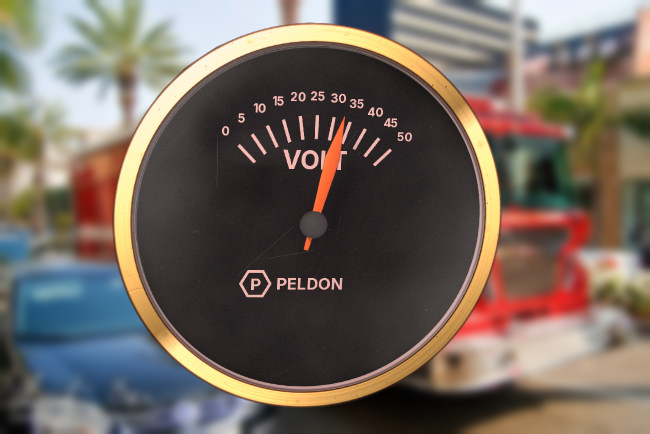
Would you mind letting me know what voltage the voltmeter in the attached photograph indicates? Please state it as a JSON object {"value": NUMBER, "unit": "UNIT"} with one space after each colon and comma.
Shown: {"value": 32.5, "unit": "V"}
